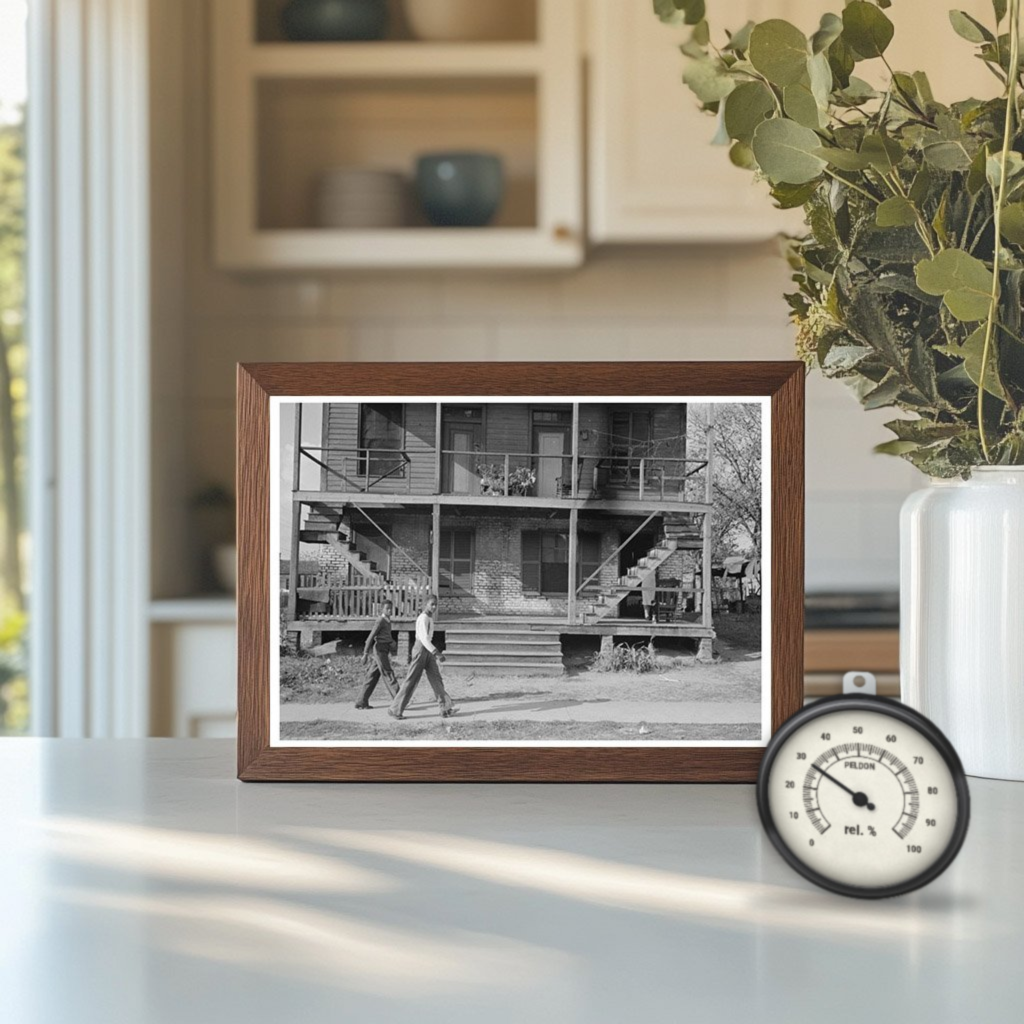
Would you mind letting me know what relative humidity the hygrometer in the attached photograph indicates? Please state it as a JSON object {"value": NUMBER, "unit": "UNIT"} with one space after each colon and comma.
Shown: {"value": 30, "unit": "%"}
